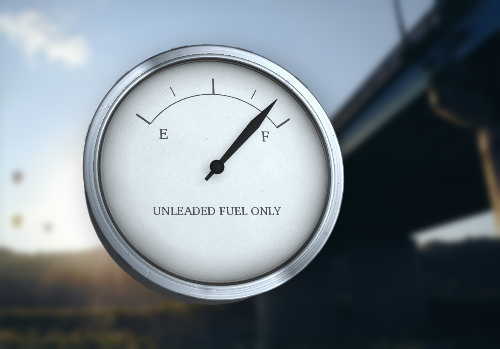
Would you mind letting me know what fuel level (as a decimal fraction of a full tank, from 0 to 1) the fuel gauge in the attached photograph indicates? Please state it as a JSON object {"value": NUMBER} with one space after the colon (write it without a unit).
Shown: {"value": 0.875}
